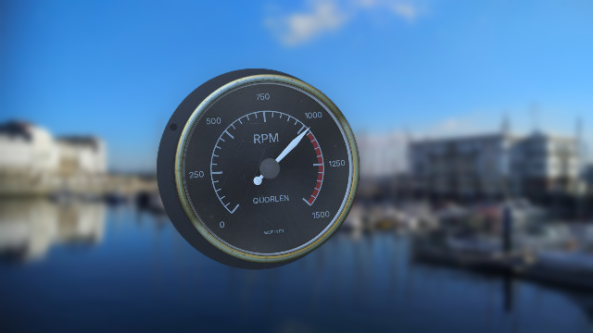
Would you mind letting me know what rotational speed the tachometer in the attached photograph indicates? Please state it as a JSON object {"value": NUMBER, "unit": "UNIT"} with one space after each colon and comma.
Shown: {"value": 1025, "unit": "rpm"}
